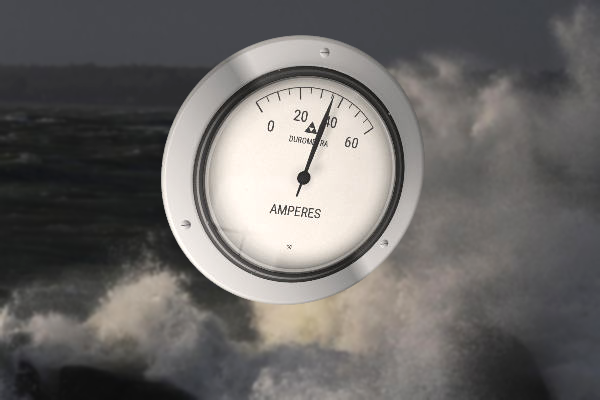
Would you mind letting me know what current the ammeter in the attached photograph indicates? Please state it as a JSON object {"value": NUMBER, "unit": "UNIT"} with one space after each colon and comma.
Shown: {"value": 35, "unit": "A"}
